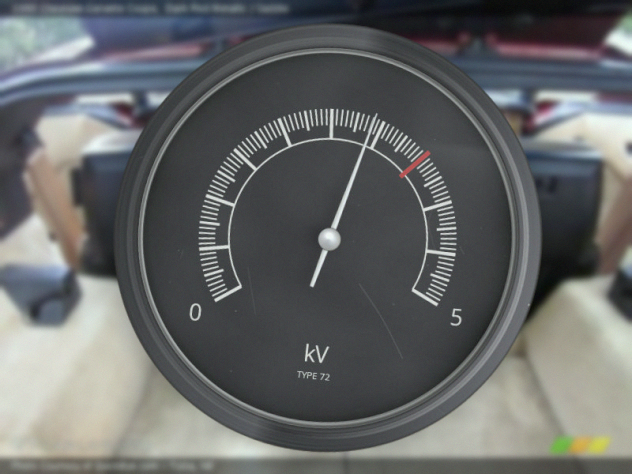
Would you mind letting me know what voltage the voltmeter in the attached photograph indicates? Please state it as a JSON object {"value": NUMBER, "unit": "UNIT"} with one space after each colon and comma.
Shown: {"value": 2.9, "unit": "kV"}
